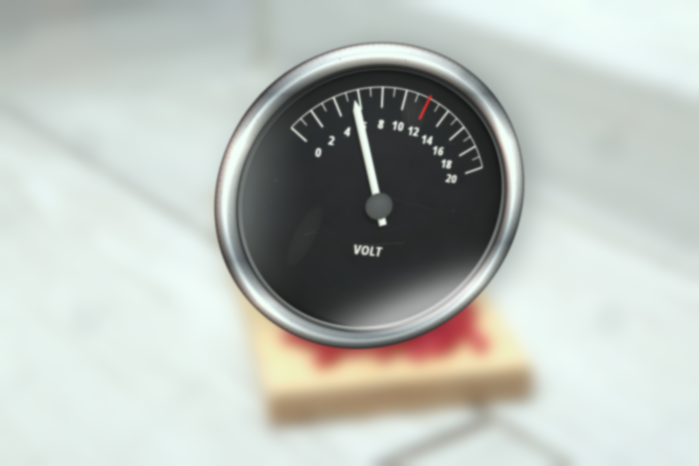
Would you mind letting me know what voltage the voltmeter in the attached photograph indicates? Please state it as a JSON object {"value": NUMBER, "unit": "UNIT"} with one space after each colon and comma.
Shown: {"value": 5.5, "unit": "V"}
